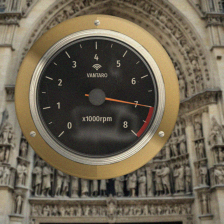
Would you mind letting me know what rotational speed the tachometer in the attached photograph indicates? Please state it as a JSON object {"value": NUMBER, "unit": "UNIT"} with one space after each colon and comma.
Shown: {"value": 7000, "unit": "rpm"}
